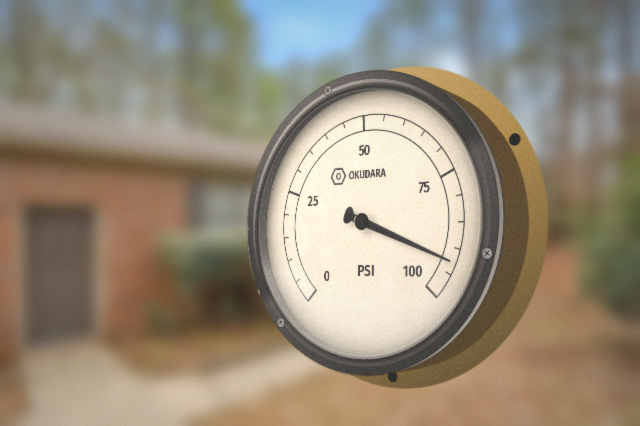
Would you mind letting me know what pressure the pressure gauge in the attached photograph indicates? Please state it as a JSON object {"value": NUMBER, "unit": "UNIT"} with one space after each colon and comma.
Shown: {"value": 92.5, "unit": "psi"}
